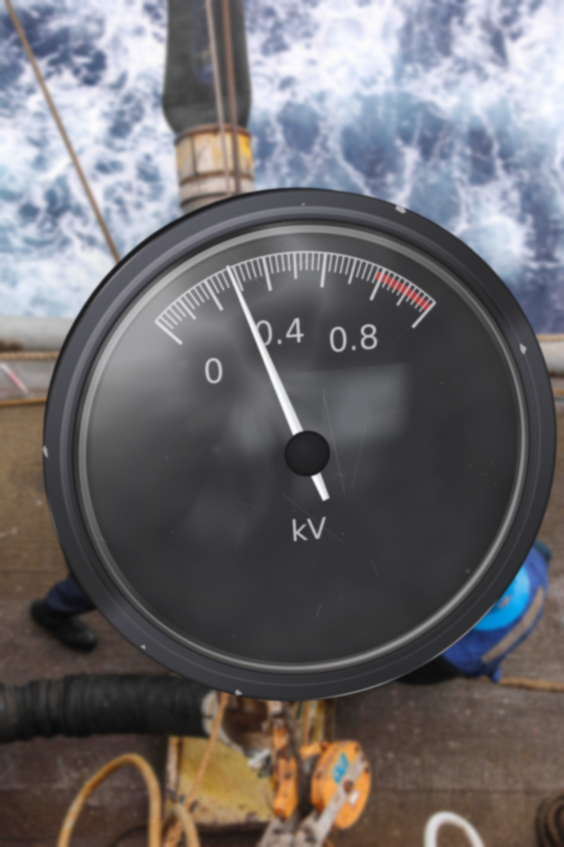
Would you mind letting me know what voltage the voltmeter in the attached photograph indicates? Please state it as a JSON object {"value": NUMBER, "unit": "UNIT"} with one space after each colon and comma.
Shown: {"value": 0.28, "unit": "kV"}
